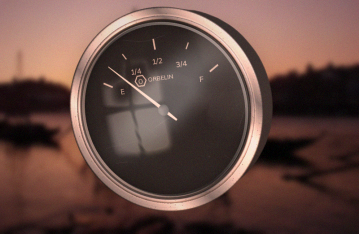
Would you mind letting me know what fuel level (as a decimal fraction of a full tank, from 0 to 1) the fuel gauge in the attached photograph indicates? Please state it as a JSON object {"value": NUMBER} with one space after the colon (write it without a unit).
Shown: {"value": 0.125}
